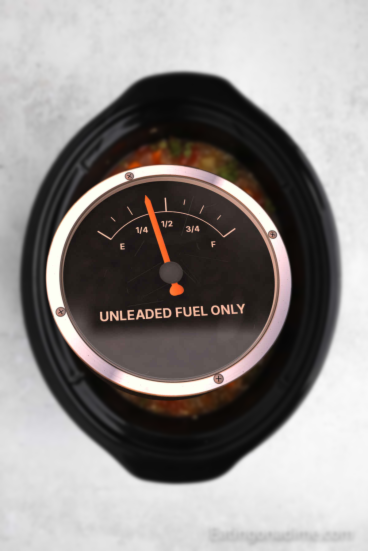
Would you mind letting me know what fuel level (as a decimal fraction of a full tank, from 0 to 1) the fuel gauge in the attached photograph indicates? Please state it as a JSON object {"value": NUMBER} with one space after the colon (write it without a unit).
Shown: {"value": 0.375}
